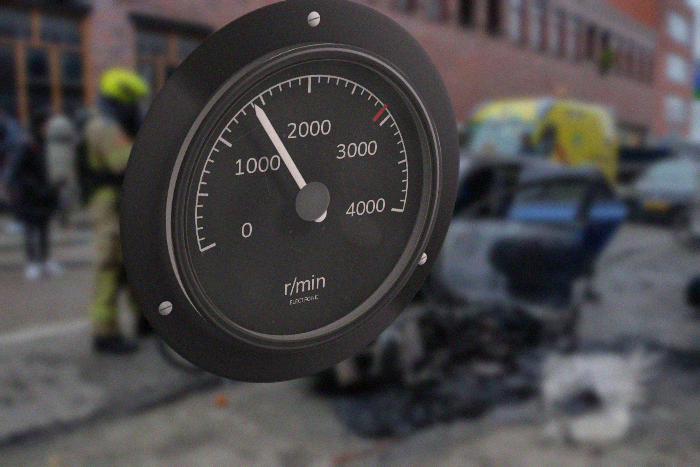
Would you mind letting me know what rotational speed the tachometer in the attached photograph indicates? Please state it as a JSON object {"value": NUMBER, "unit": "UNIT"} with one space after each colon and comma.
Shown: {"value": 1400, "unit": "rpm"}
